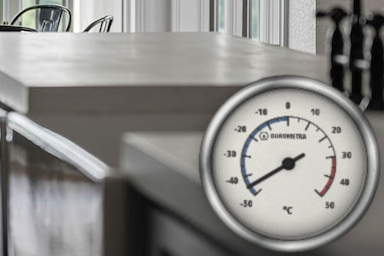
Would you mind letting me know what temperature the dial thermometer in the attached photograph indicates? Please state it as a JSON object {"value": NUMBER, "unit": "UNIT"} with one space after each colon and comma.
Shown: {"value": -45, "unit": "°C"}
